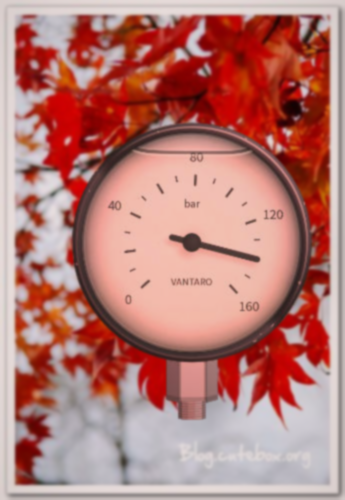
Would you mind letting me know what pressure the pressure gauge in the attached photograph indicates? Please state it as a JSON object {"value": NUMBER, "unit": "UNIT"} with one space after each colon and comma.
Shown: {"value": 140, "unit": "bar"}
